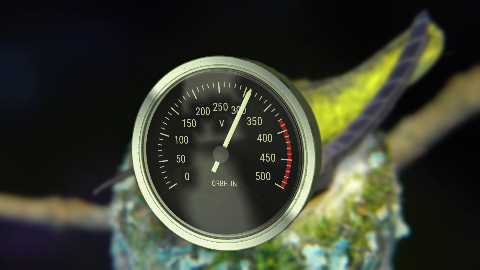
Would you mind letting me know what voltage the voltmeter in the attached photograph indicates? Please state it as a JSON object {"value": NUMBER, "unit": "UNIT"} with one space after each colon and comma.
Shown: {"value": 310, "unit": "V"}
